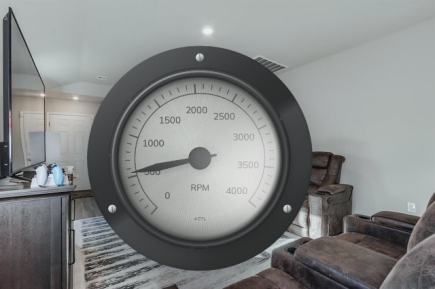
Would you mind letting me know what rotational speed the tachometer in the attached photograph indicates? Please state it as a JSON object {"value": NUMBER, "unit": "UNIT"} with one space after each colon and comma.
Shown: {"value": 550, "unit": "rpm"}
